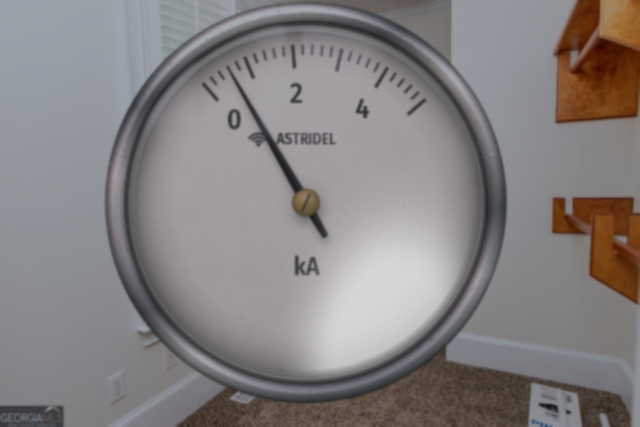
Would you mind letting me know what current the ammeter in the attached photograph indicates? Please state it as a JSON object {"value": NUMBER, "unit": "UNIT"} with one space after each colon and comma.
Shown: {"value": 0.6, "unit": "kA"}
